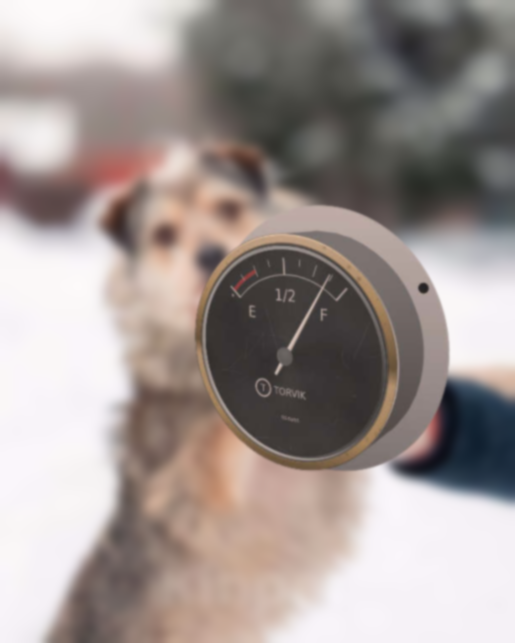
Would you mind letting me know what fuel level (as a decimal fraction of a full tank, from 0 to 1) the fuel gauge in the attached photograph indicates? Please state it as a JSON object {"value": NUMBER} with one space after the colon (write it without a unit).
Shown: {"value": 0.875}
